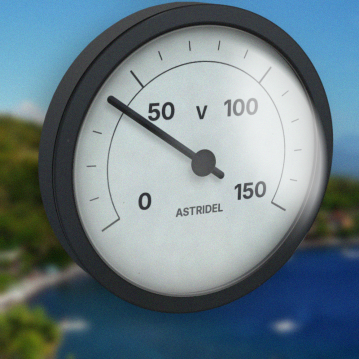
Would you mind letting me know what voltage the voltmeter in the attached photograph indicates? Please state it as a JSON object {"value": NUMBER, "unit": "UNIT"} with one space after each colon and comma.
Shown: {"value": 40, "unit": "V"}
